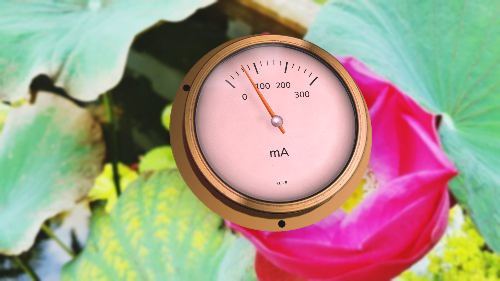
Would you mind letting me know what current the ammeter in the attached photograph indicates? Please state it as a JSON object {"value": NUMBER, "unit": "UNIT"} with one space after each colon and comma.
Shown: {"value": 60, "unit": "mA"}
